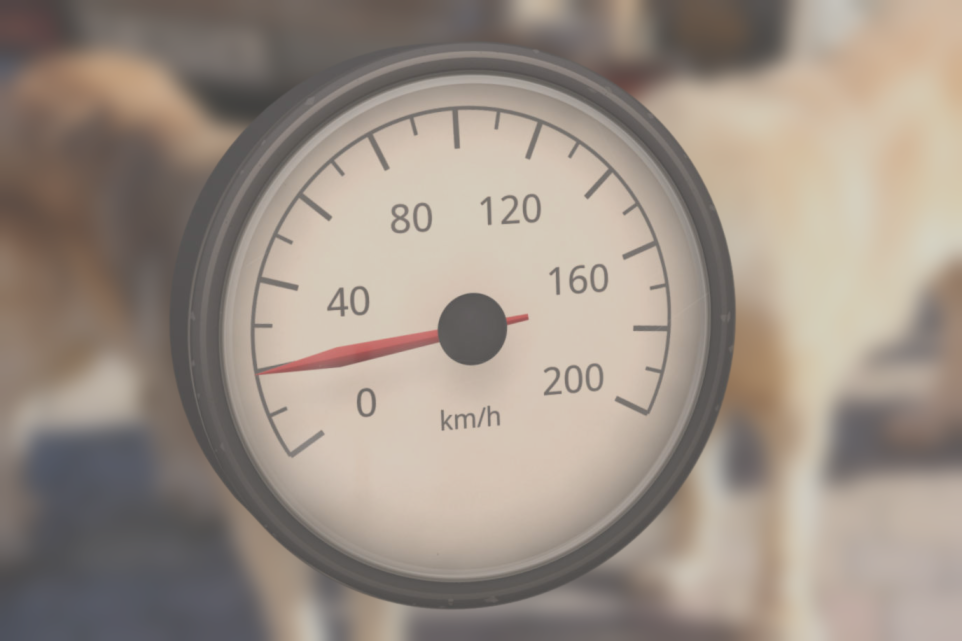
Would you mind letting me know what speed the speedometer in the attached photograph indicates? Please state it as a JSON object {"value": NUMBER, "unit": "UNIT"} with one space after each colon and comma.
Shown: {"value": 20, "unit": "km/h"}
